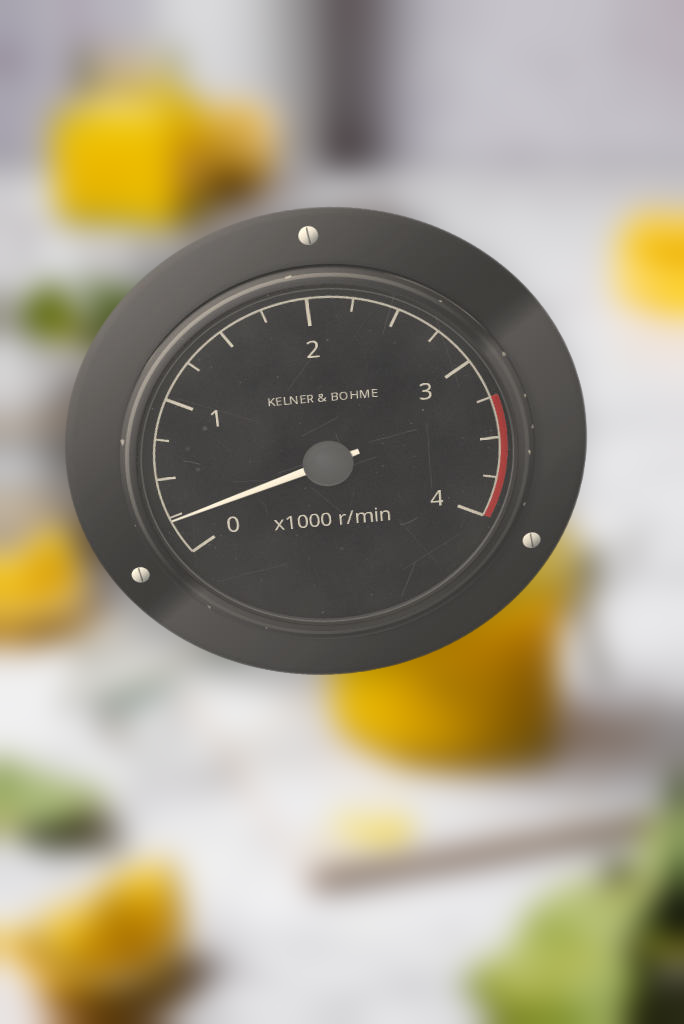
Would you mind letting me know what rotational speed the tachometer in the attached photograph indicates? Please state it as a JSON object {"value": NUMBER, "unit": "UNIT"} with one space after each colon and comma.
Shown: {"value": 250, "unit": "rpm"}
